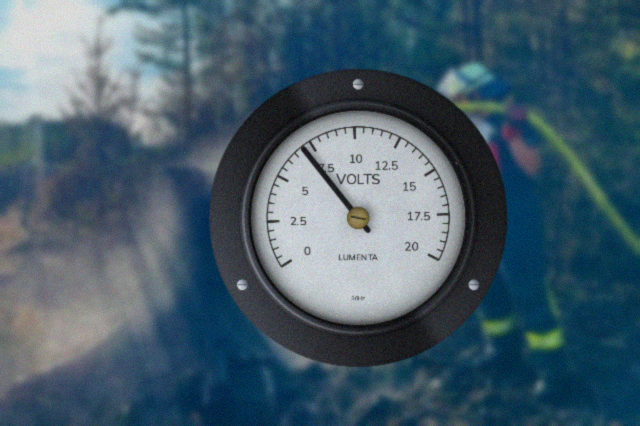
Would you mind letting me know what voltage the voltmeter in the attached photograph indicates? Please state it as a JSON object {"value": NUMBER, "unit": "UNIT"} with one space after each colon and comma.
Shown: {"value": 7, "unit": "V"}
